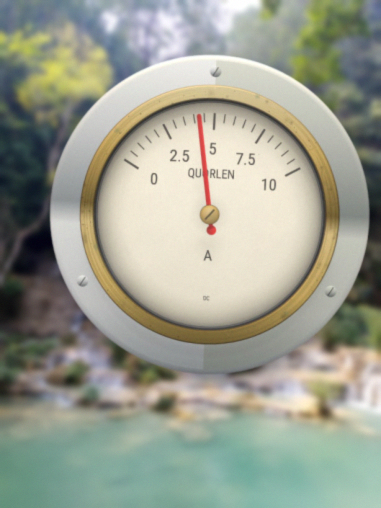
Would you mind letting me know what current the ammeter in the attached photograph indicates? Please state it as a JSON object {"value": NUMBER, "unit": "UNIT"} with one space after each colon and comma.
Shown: {"value": 4.25, "unit": "A"}
